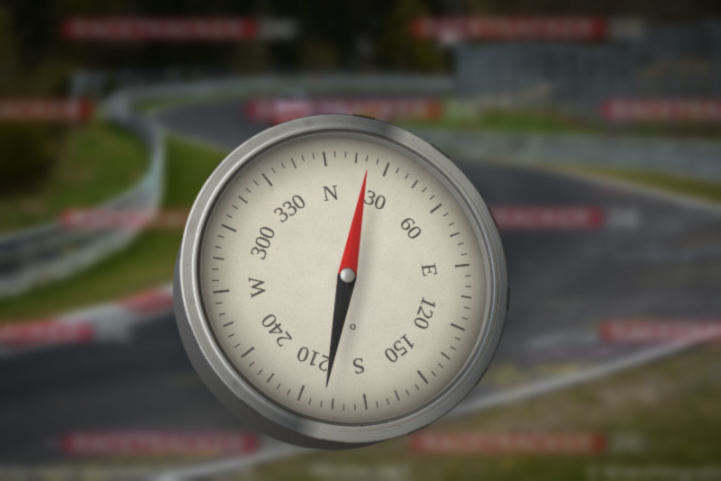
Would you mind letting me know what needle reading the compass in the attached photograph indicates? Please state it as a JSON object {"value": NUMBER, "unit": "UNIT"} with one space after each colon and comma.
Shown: {"value": 20, "unit": "°"}
